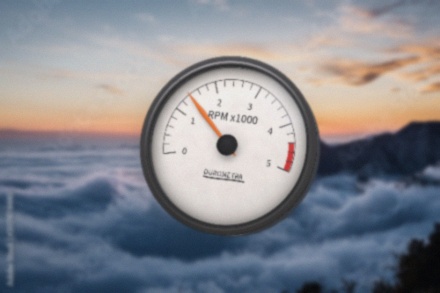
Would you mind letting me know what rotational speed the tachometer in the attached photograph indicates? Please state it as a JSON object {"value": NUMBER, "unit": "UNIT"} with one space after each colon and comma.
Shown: {"value": 1400, "unit": "rpm"}
